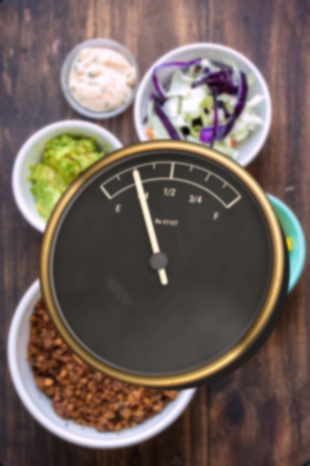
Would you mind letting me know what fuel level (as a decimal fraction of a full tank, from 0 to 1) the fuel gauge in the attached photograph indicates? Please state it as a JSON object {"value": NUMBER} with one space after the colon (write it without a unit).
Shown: {"value": 0.25}
